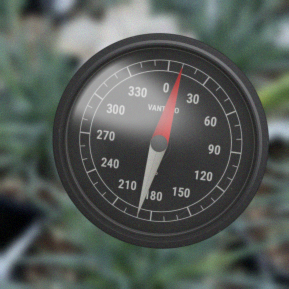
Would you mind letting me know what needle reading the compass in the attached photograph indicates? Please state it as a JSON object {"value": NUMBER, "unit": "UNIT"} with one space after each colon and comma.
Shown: {"value": 10, "unit": "°"}
